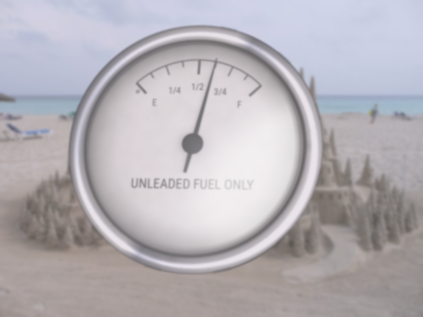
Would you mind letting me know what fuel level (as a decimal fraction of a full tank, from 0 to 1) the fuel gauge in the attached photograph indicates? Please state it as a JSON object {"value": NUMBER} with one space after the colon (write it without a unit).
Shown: {"value": 0.625}
